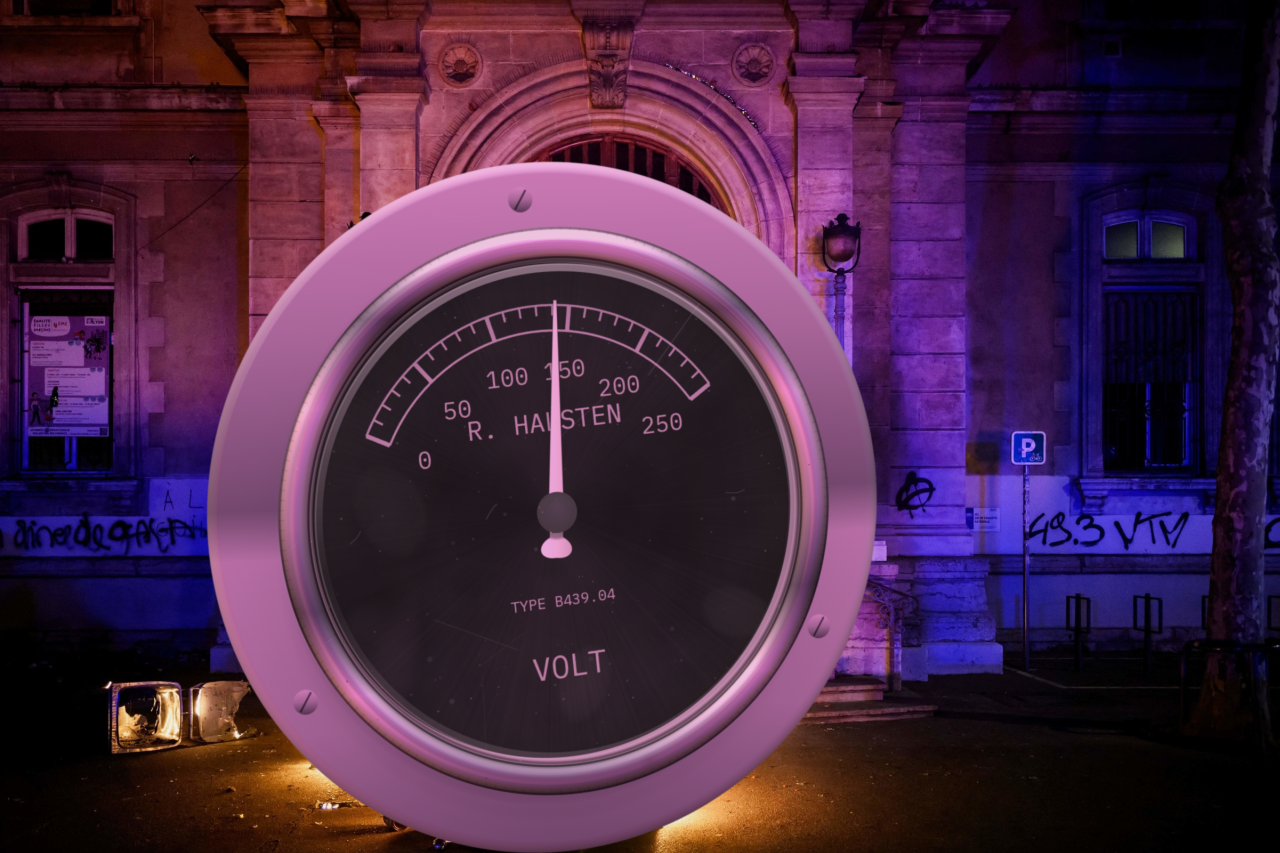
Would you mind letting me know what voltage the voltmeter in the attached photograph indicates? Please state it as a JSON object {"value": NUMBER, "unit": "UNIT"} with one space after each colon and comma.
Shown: {"value": 140, "unit": "V"}
